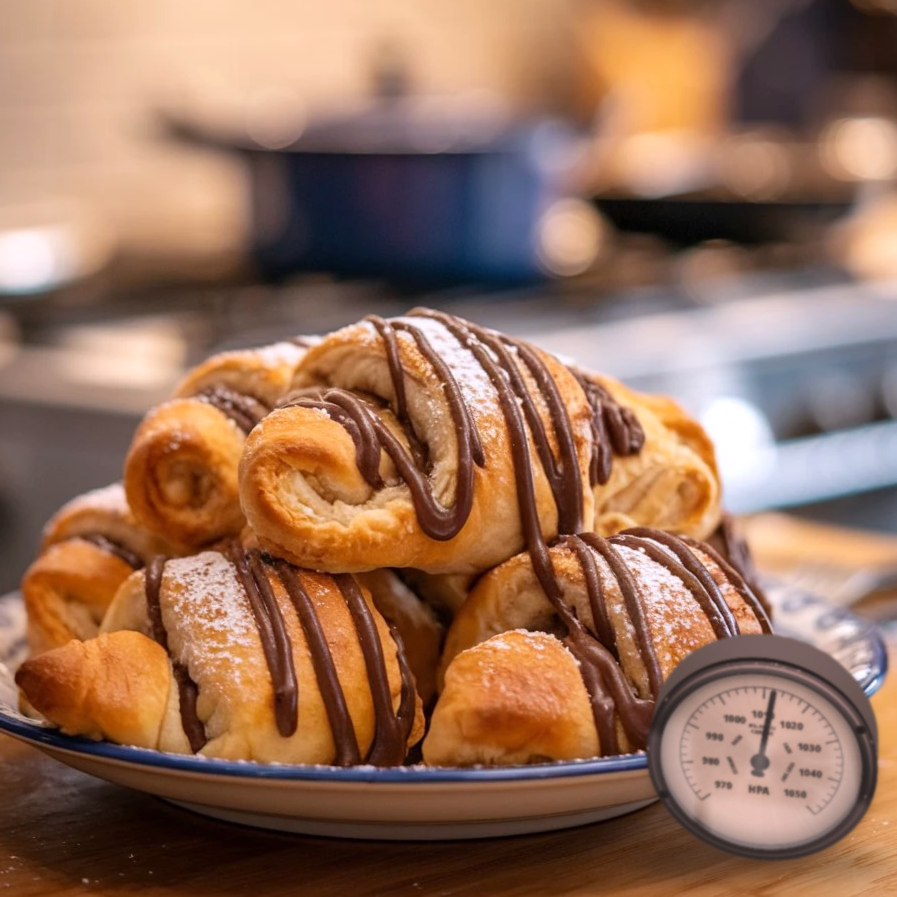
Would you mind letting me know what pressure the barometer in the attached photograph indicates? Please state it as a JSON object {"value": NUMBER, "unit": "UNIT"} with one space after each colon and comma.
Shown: {"value": 1012, "unit": "hPa"}
